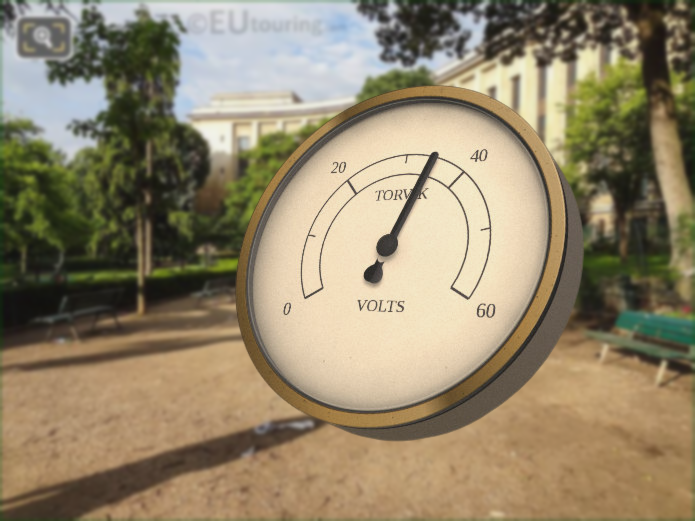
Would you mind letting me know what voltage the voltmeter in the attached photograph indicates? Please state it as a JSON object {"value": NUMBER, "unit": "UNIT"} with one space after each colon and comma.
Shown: {"value": 35, "unit": "V"}
